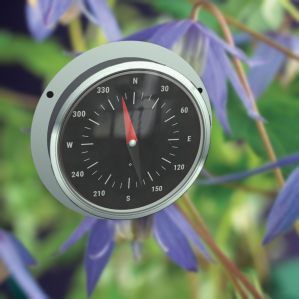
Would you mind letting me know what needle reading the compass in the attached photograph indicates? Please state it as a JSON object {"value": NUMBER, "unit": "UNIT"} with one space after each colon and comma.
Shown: {"value": 345, "unit": "°"}
